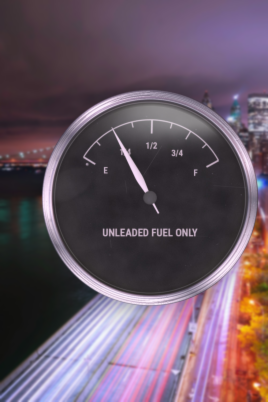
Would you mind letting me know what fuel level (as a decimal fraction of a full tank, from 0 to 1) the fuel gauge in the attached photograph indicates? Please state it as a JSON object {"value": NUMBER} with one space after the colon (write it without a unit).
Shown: {"value": 0.25}
